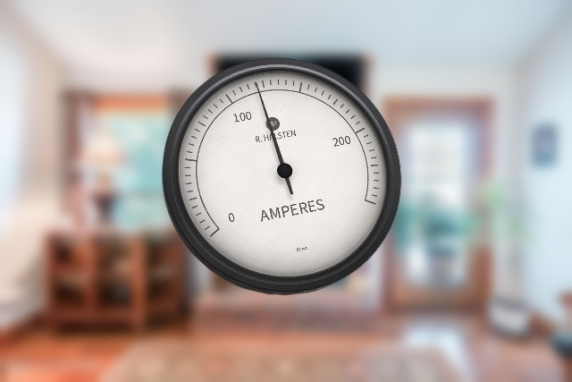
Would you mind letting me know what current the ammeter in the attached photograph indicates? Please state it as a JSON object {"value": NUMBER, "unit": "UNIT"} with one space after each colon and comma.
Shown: {"value": 120, "unit": "A"}
